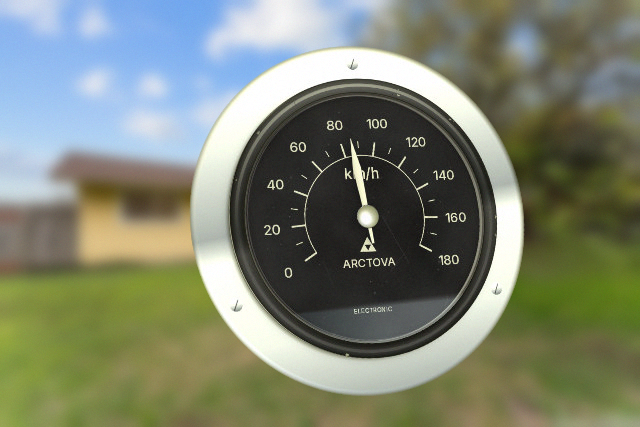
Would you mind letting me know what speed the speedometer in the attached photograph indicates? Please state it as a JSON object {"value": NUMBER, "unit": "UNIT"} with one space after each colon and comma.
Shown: {"value": 85, "unit": "km/h"}
